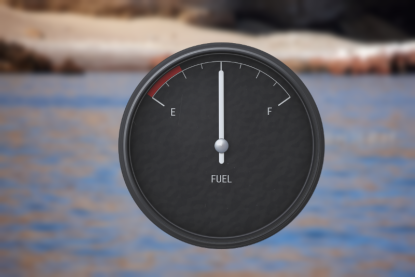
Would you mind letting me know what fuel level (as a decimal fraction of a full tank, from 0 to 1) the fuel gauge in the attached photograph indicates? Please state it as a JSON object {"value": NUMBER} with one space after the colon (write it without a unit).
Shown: {"value": 0.5}
